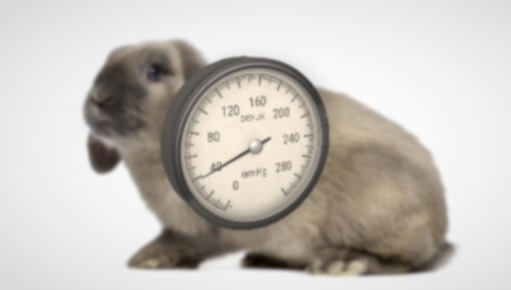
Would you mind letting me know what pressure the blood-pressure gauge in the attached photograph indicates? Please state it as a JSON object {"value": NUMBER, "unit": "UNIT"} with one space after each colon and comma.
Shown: {"value": 40, "unit": "mmHg"}
